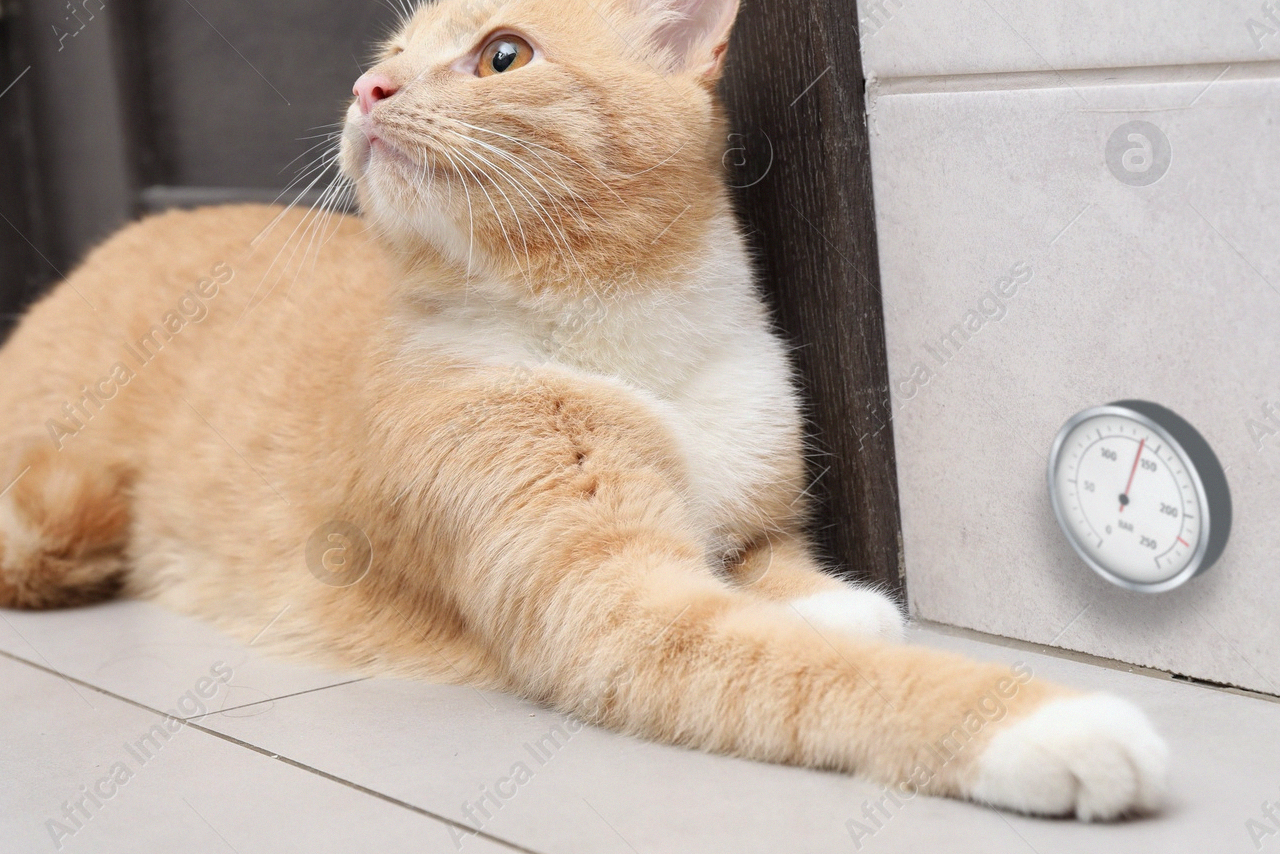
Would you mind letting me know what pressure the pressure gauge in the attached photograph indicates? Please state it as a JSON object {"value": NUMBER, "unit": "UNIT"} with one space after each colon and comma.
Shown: {"value": 140, "unit": "bar"}
